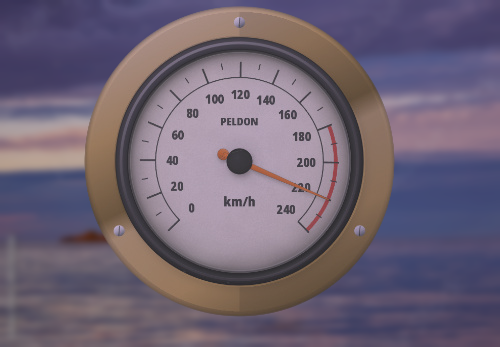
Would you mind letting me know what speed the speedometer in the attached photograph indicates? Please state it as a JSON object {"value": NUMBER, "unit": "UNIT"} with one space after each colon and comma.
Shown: {"value": 220, "unit": "km/h"}
